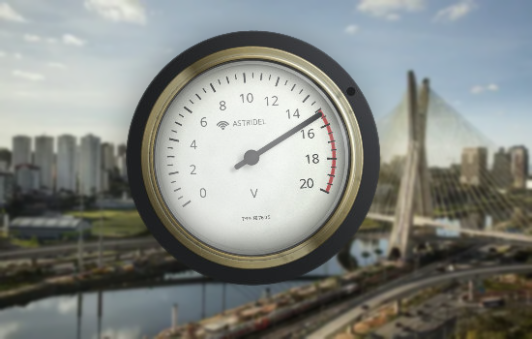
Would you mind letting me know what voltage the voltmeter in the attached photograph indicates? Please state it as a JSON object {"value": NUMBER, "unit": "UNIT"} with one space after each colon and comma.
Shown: {"value": 15.25, "unit": "V"}
